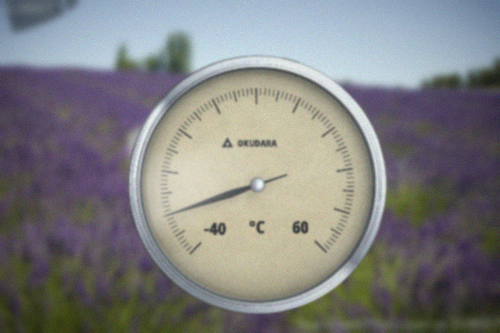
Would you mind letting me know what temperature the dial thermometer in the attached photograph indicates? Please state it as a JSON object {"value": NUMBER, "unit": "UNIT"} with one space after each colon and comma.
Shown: {"value": -30, "unit": "°C"}
